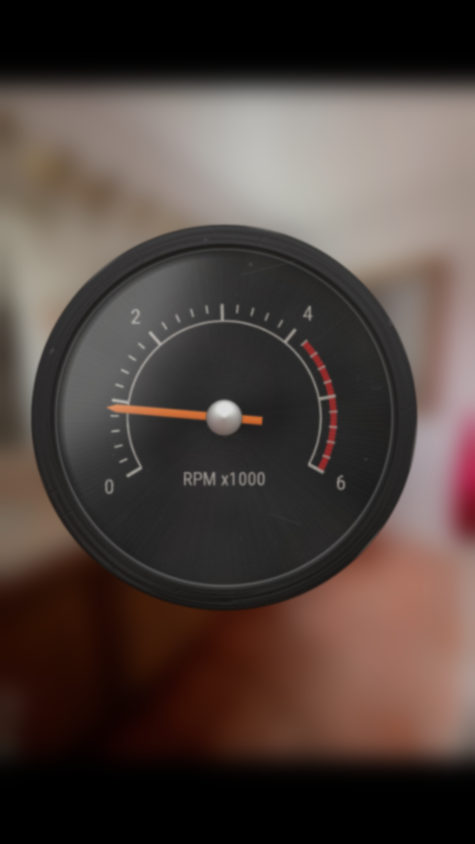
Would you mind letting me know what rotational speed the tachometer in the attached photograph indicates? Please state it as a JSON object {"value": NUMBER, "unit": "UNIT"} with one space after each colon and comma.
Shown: {"value": 900, "unit": "rpm"}
